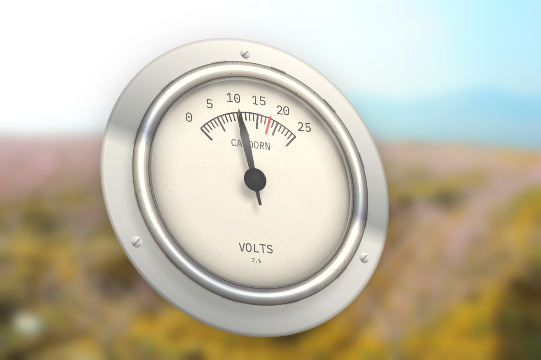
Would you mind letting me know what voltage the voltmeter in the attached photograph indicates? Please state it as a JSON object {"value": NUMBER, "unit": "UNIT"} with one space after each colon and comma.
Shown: {"value": 10, "unit": "V"}
